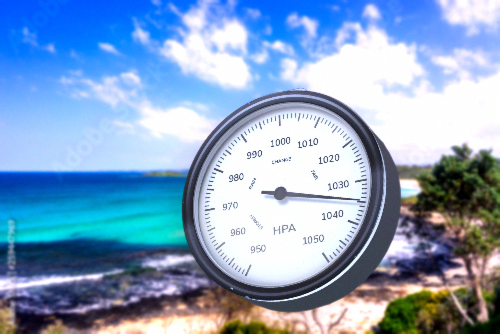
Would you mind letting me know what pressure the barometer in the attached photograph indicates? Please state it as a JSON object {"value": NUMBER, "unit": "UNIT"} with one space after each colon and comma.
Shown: {"value": 1035, "unit": "hPa"}
